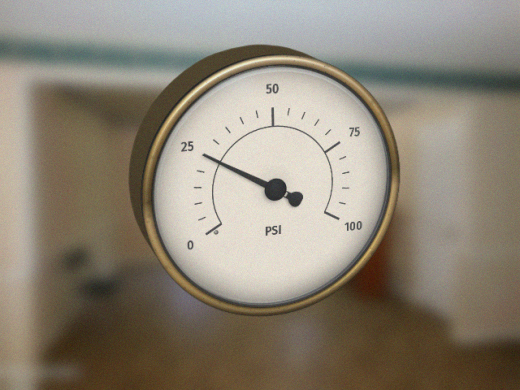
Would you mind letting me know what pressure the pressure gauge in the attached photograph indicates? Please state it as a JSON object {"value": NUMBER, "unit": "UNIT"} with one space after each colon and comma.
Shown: {"value": 25, "unit": "psi"}
